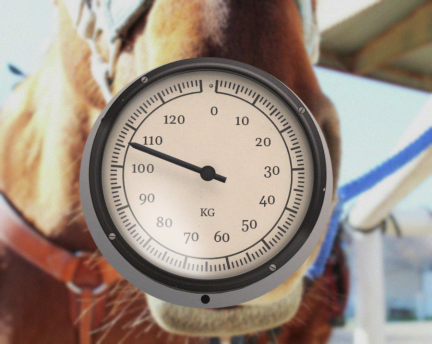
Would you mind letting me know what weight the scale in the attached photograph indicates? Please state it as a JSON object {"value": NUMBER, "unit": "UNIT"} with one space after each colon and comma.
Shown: {"value": 106, "unit": "kg"}
